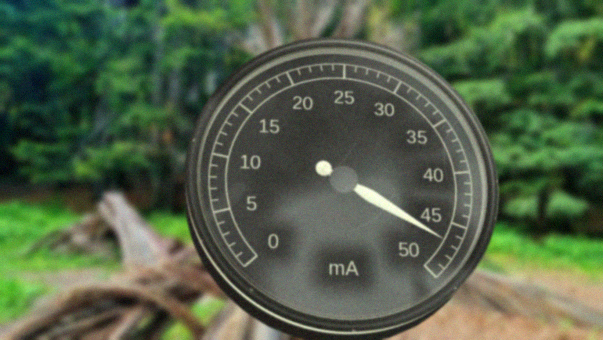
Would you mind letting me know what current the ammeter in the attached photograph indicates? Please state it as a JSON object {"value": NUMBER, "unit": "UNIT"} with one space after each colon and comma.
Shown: {"value": 47, "unit": "mA"}
